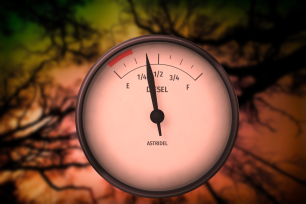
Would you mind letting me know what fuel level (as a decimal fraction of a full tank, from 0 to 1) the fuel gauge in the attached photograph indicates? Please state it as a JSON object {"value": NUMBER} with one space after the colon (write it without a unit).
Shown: {"value": 0.375}
